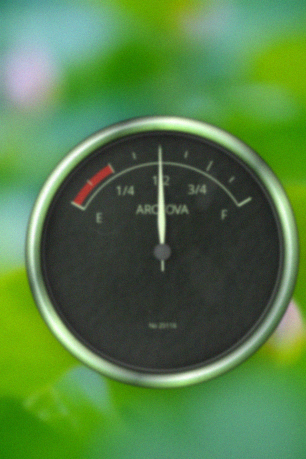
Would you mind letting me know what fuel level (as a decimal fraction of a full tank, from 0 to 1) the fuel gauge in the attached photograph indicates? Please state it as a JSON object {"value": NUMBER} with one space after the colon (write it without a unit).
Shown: {"value": 0.5}
